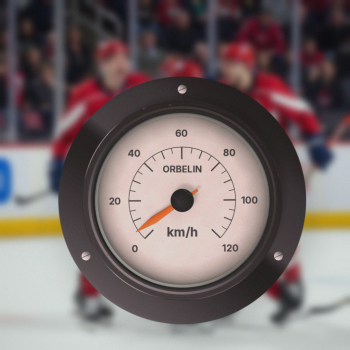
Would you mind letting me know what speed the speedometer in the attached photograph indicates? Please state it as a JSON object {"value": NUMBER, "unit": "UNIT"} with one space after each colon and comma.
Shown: {"value": 5, "unit": "km/h"}
